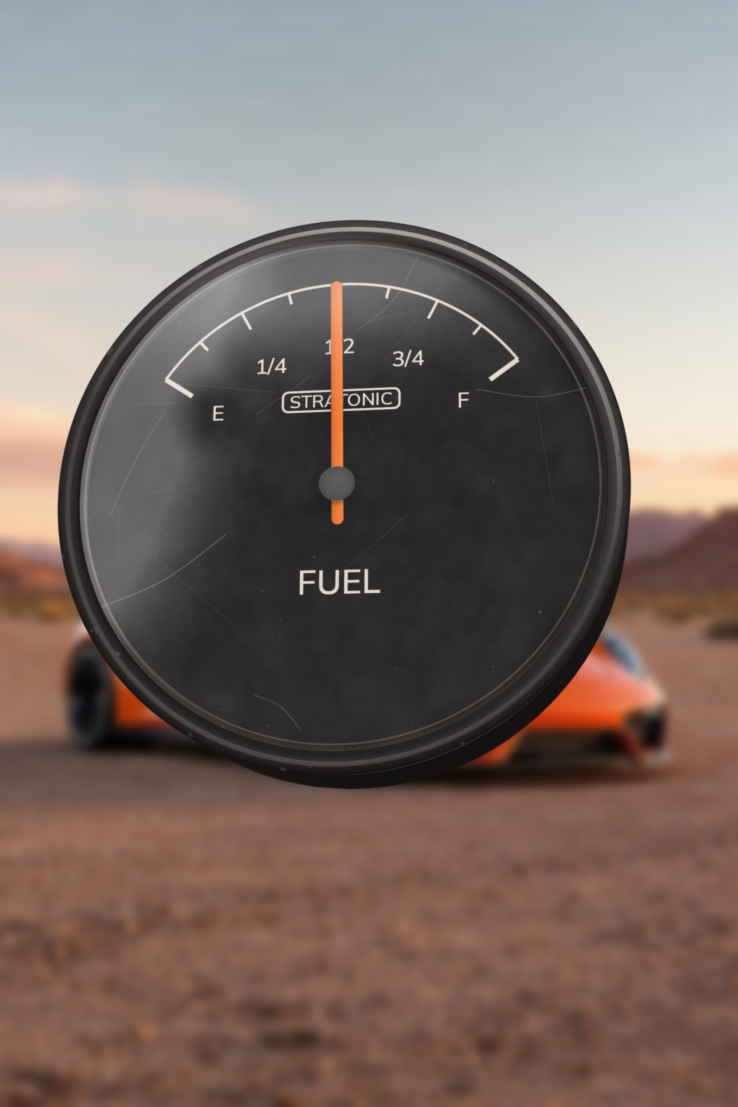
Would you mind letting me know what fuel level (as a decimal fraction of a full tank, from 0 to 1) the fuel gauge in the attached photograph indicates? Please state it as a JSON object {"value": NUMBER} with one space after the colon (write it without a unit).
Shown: {"value": 0.5}
